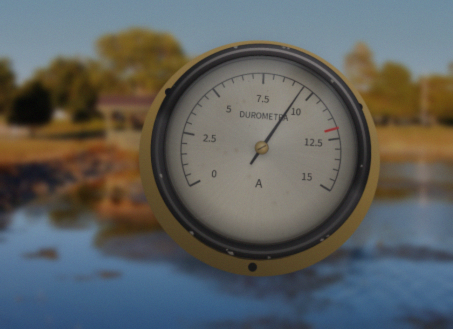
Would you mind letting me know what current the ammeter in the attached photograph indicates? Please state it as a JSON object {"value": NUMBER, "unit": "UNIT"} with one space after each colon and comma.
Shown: {"value": 9.5, "unit": "A"}
